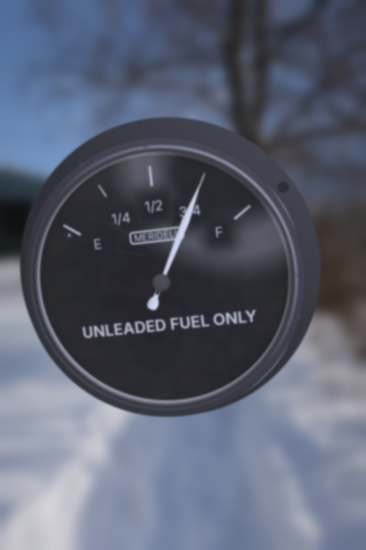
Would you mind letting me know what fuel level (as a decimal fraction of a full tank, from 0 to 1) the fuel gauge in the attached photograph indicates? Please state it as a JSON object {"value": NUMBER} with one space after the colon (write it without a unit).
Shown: {"value": 0.75}
